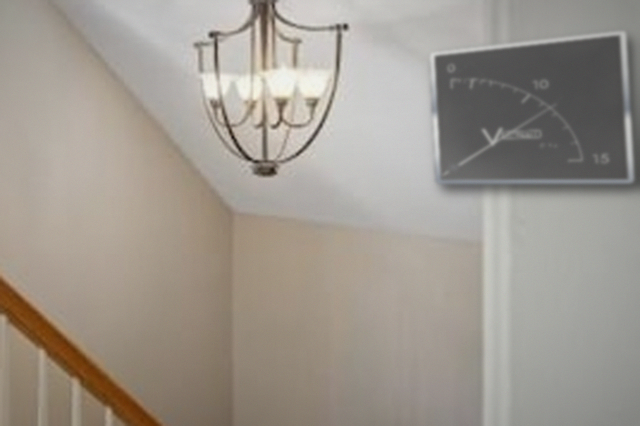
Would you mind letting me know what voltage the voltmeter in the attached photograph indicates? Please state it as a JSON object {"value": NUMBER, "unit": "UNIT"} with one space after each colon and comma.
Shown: {"value": 11.5, "unit": "V"}
